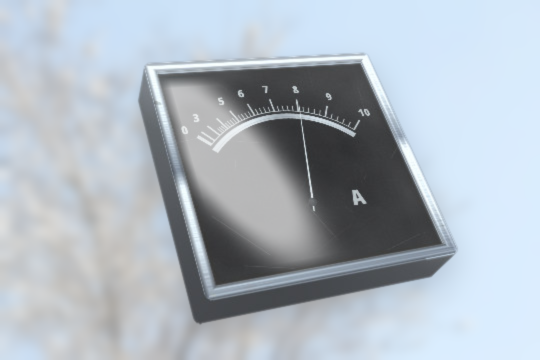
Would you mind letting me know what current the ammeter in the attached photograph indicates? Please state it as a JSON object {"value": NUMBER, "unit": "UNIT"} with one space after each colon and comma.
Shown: {"value": 8, "unit": "A"}
